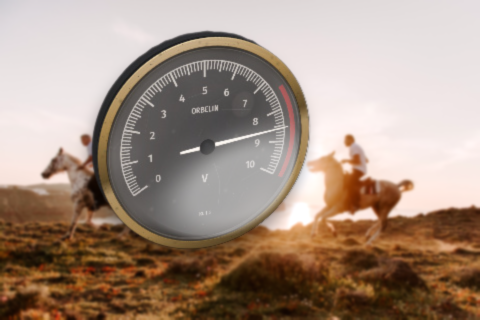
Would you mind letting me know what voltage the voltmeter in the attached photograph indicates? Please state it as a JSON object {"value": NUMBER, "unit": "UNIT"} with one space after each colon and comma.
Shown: {"value": 8.5, "unit": "V"}
